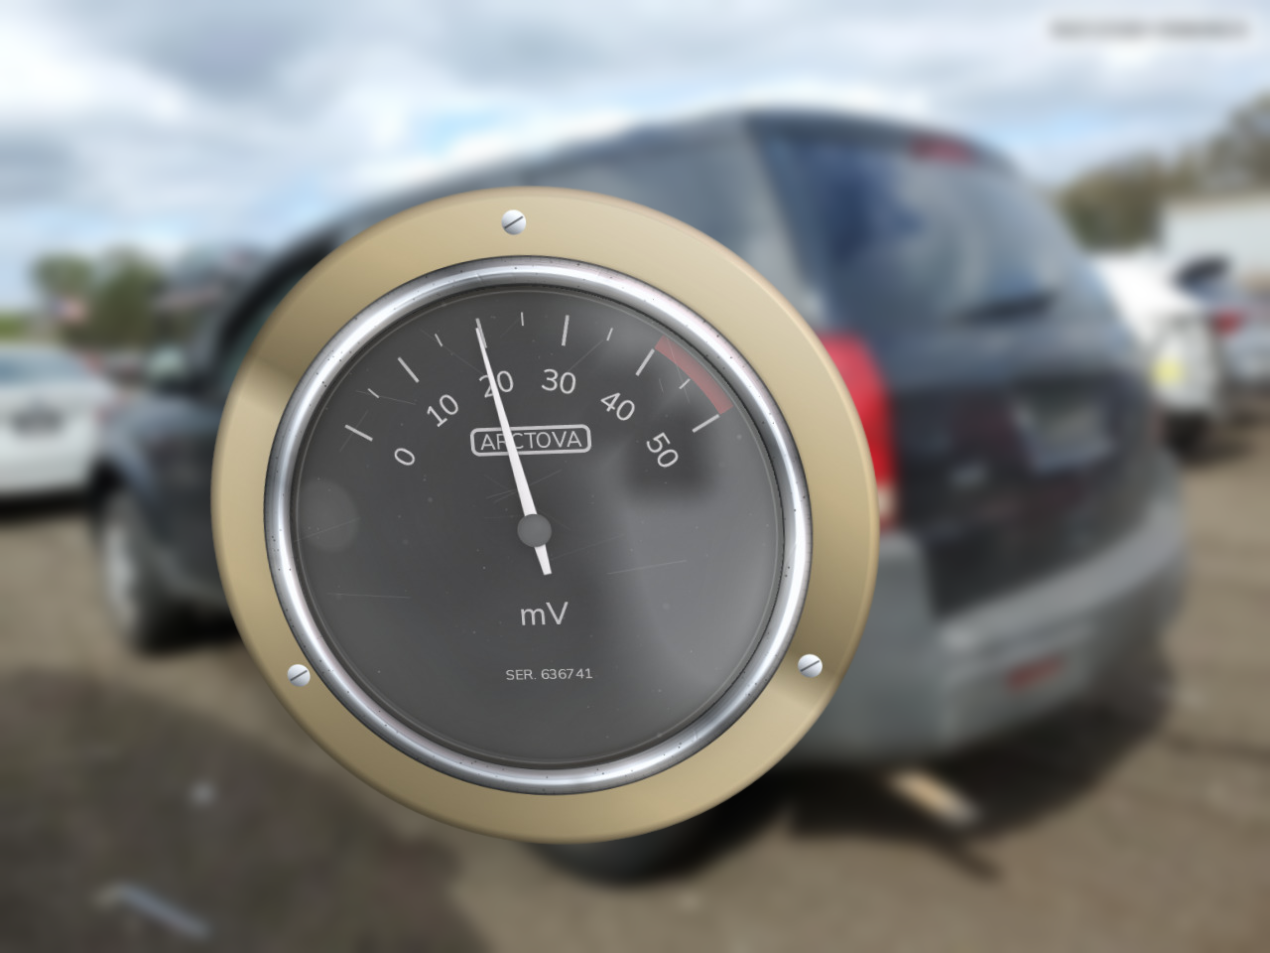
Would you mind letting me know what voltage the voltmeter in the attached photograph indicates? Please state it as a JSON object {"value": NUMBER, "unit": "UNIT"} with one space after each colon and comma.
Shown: {"value": 20, "unit": "mV"}
